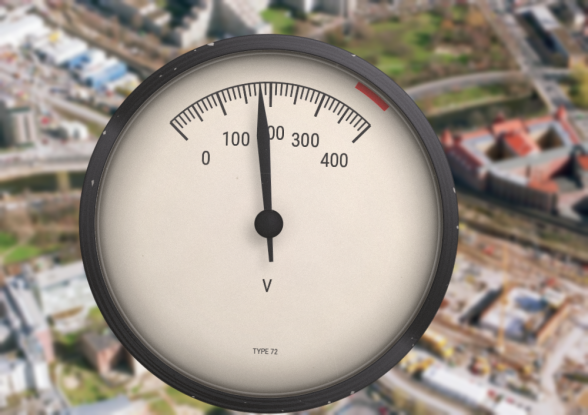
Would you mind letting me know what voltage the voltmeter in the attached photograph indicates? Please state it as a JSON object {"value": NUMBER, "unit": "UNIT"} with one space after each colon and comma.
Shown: {"value": 180, "unit": "V"}
